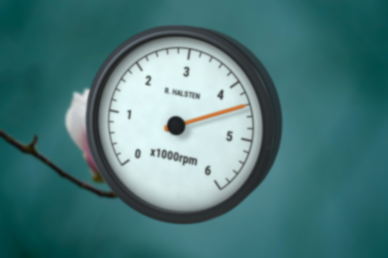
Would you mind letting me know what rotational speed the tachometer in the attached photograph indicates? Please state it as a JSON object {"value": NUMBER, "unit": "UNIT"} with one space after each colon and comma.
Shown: {"value": 4400, "unit": "rpm"}
